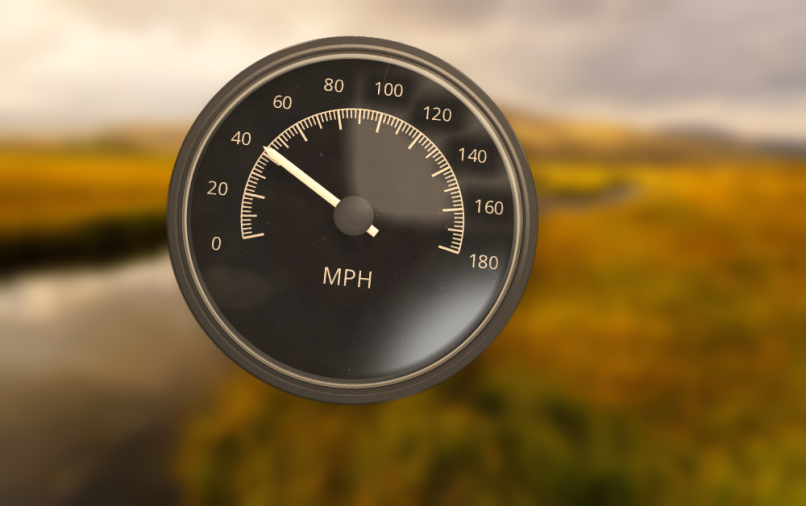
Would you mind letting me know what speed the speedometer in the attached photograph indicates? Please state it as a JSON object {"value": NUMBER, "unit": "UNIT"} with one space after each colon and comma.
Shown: {"value": 42, "unit": "mph"}
